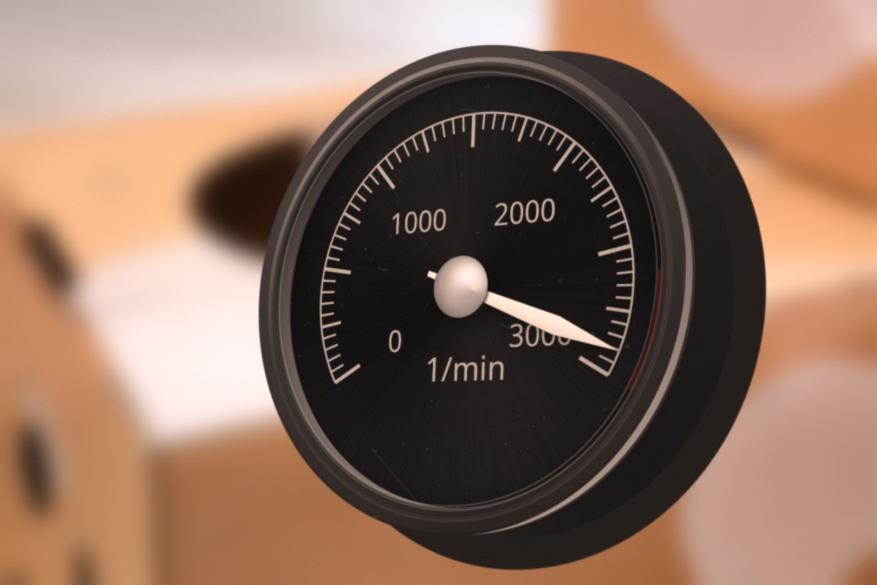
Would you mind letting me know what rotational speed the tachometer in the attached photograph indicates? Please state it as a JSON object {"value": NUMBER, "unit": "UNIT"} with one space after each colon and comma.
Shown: {"value": 2900, "unit": "rpm"}
